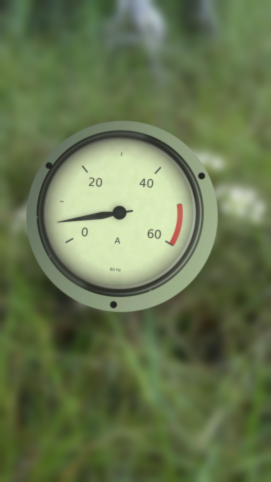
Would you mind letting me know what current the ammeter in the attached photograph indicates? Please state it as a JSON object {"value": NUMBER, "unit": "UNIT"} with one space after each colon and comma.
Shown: {"value": 5, "unit": "A"}
